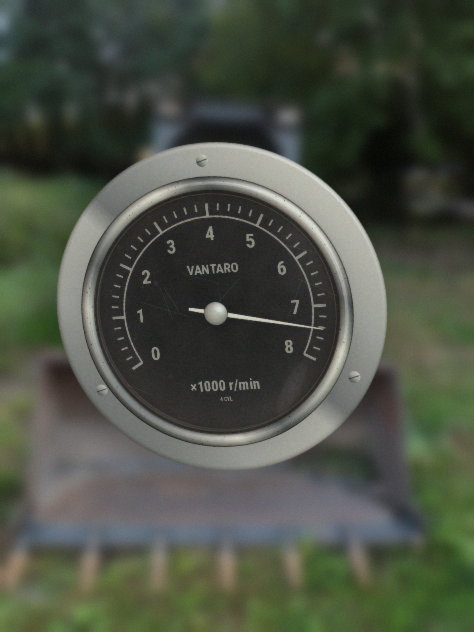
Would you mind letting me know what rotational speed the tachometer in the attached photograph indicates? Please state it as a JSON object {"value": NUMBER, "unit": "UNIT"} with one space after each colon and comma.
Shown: {"value": 7400, "unit": "rpm"}
